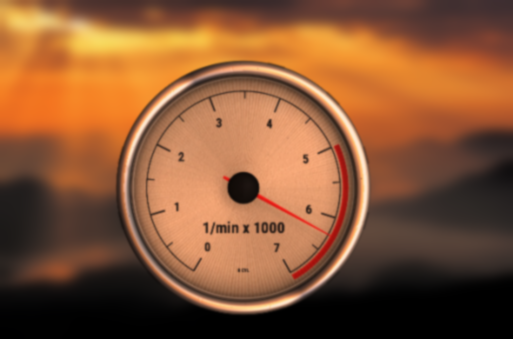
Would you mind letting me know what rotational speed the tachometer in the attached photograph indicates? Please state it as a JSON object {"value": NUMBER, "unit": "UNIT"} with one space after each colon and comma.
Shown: {"value": 6250, "unit": "rpm"}
